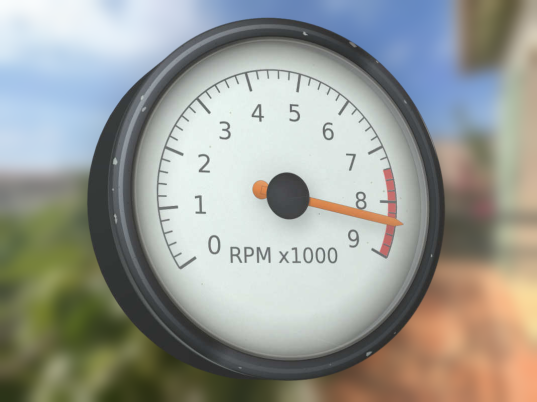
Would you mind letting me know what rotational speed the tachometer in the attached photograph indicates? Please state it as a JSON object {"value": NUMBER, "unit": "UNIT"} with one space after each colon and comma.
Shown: {"value": 8400, "unit": "rpm"}
